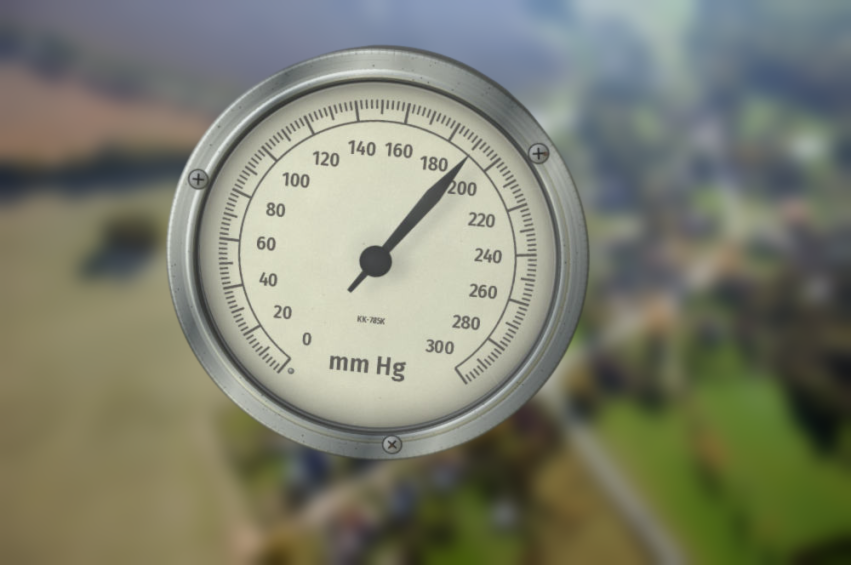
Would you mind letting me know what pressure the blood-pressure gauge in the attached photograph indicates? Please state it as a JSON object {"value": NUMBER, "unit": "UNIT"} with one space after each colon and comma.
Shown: {"value": 190, "unit": "mmHg"}
